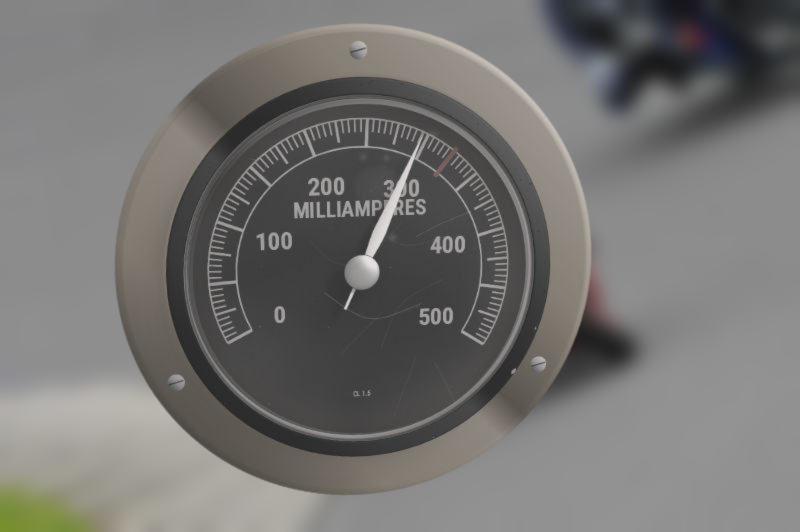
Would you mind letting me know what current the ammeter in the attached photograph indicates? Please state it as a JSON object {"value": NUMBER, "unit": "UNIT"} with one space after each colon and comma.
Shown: {"value": 295, "unit": "mA"}
